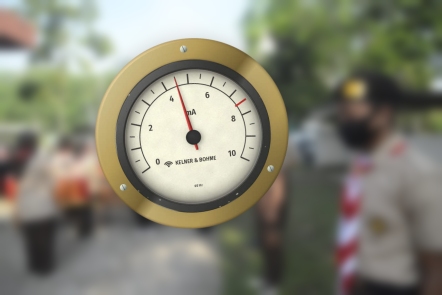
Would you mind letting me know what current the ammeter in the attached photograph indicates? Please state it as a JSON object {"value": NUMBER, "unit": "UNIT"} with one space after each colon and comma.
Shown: {"value": 4.5, "unit": "mA"}
